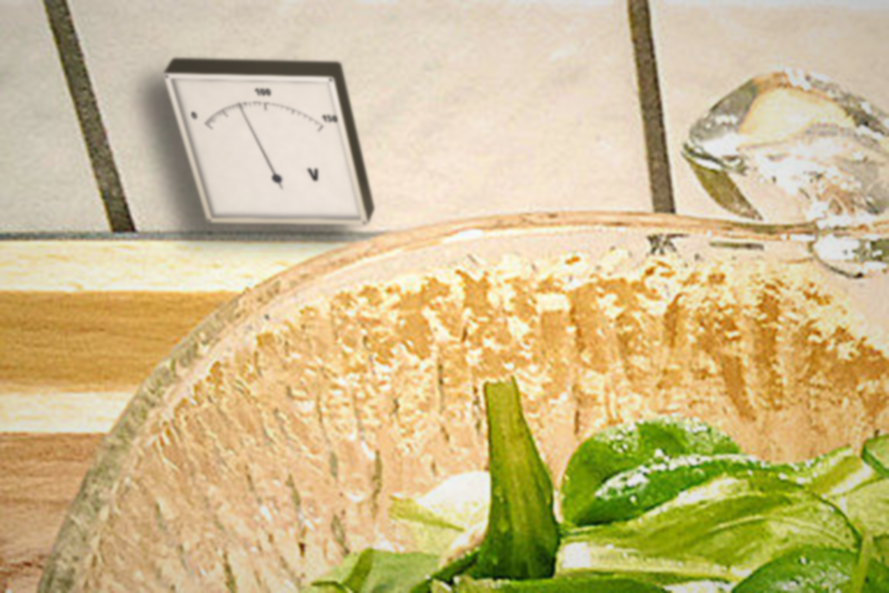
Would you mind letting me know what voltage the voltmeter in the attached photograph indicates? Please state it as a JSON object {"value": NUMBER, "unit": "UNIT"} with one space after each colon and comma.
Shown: {"value": 75, "unit": "V"}
